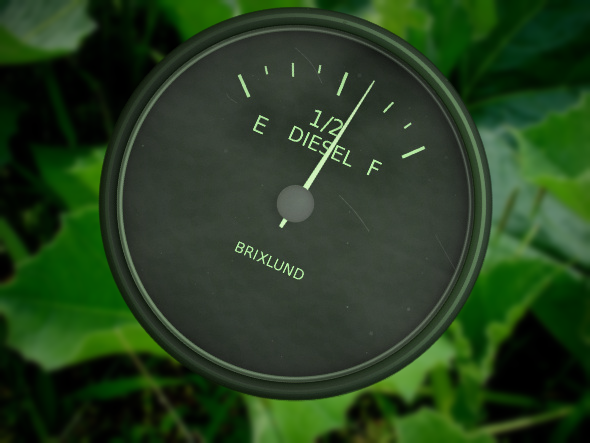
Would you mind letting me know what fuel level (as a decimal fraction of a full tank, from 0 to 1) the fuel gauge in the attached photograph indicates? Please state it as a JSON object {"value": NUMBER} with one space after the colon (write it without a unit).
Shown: {"value": 0.625}
